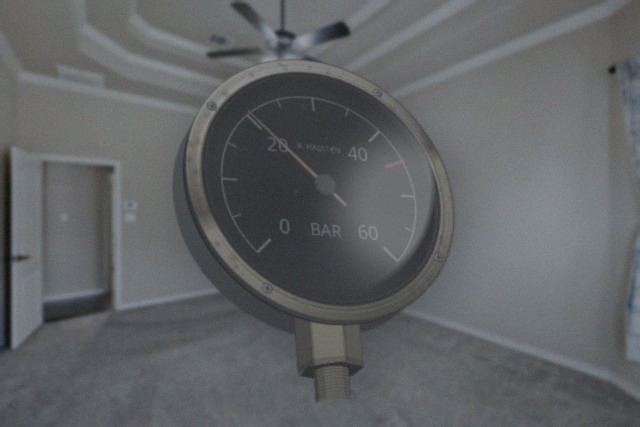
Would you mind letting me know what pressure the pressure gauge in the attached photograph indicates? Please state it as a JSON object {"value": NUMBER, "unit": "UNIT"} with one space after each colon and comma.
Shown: {"value": 20, "unit": "bar"}
